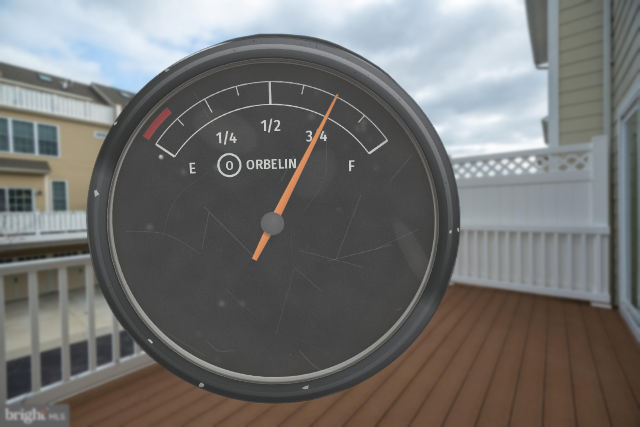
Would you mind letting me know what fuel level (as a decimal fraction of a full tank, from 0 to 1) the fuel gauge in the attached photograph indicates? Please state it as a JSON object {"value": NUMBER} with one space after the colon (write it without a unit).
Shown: {"value": 0.75}
